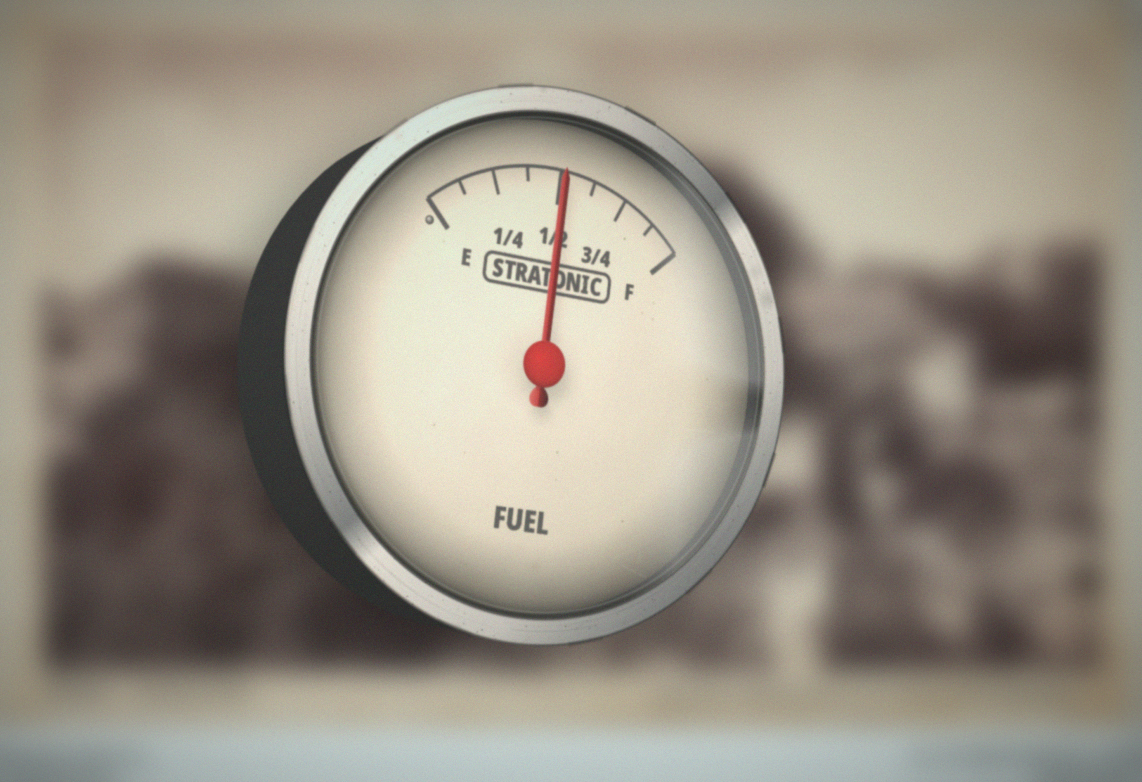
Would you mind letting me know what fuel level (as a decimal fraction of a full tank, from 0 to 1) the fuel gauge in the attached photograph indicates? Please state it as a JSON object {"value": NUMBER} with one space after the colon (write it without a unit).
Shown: {"value": 0.5}
